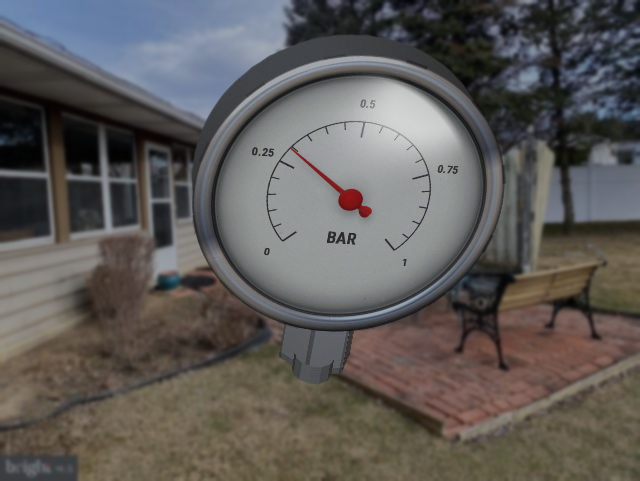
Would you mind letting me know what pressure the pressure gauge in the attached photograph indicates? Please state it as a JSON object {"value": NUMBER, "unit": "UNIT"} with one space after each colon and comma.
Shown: {"value": 0.3, "unit": "bar"}
